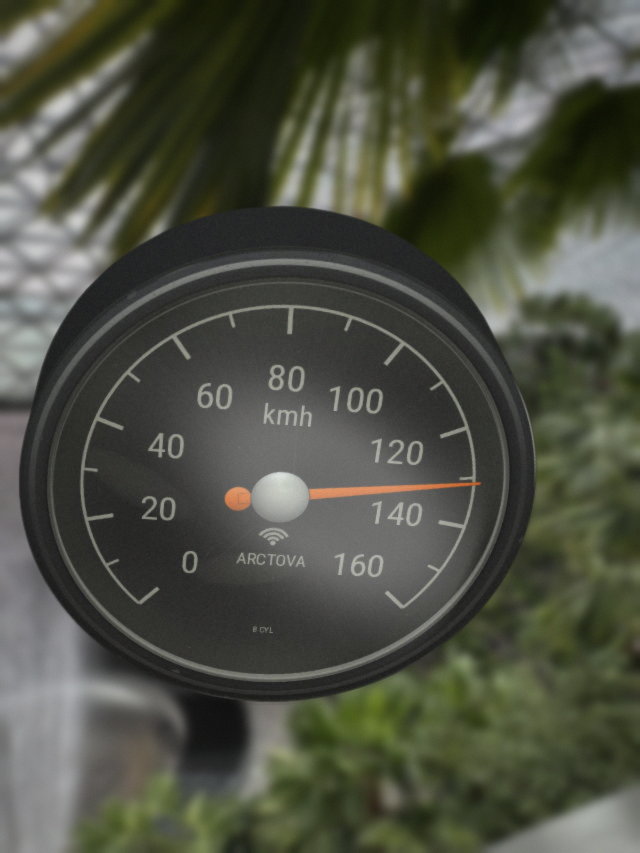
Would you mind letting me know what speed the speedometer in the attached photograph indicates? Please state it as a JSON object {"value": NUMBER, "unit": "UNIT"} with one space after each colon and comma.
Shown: {"value": 130, "unit": "km/h"}
